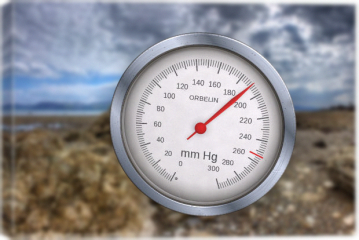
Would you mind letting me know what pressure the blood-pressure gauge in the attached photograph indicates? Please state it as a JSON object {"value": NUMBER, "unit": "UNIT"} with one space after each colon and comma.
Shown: {"value": 190, "unit": "mmHg"}
